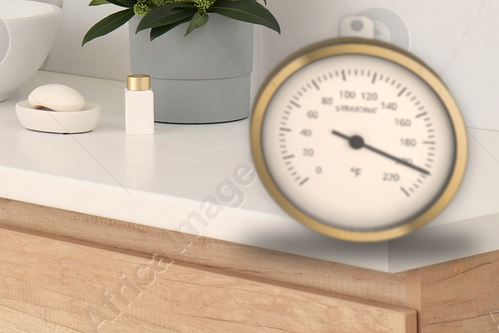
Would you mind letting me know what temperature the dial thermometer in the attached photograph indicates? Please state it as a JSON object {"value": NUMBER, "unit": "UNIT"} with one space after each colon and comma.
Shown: {"value": 200, "unit": "°F"}
